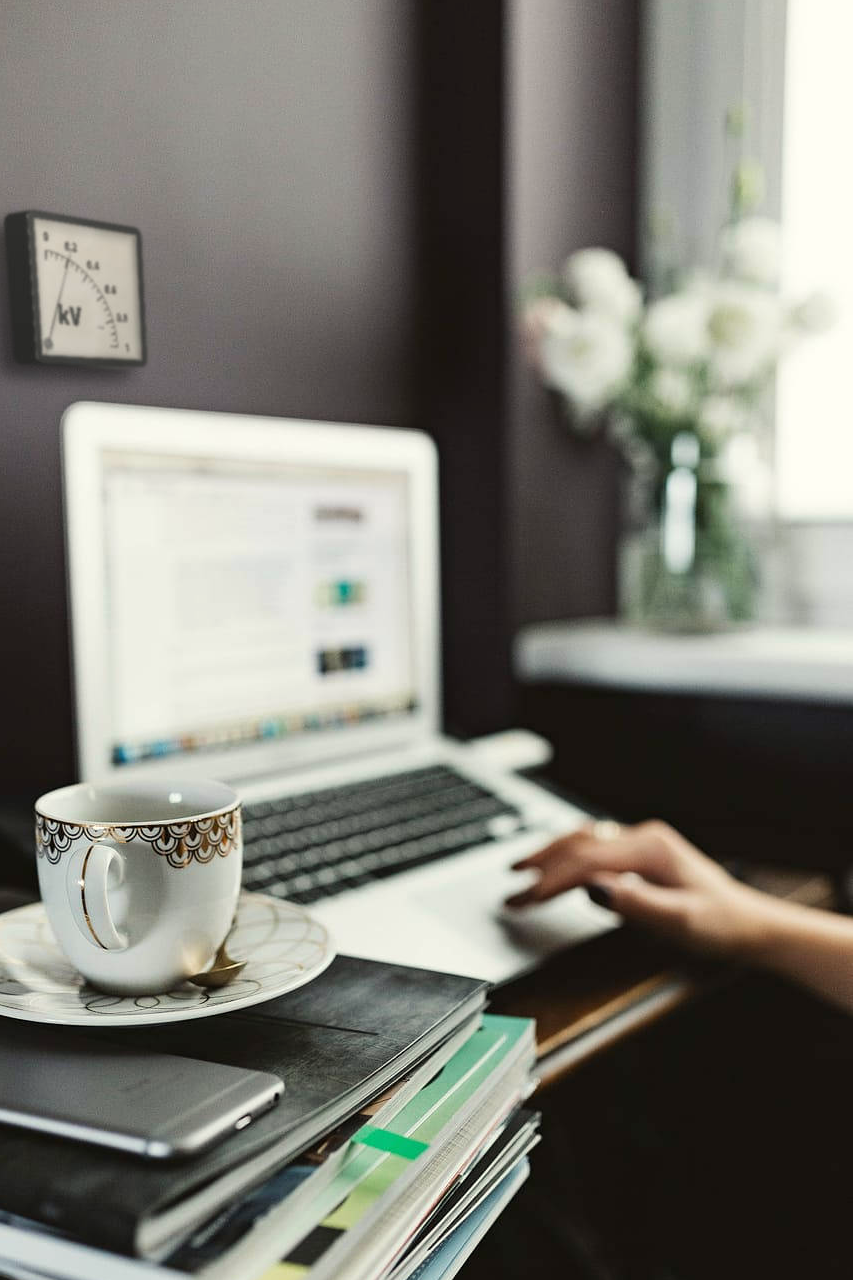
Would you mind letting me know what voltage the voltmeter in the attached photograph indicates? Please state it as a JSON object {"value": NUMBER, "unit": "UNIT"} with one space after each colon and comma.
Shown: {"value": 0.2, "unit": "kV"}
